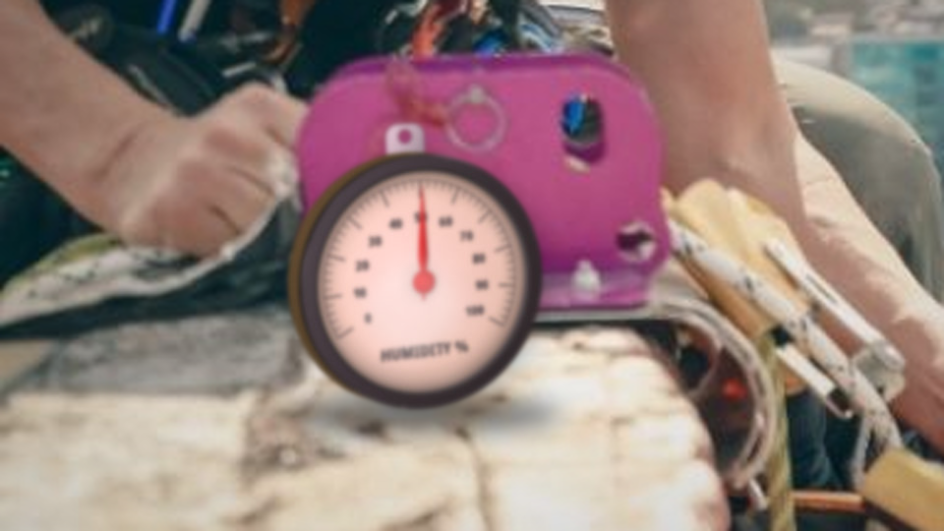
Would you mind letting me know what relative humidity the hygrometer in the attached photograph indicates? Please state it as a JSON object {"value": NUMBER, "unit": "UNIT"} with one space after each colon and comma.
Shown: {"value": 50, "unit": "%"}
